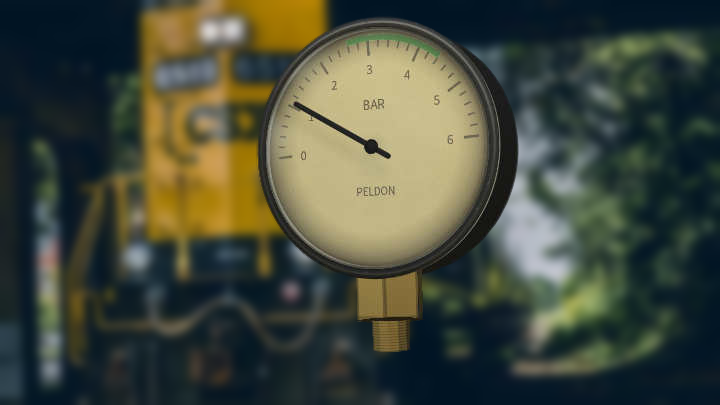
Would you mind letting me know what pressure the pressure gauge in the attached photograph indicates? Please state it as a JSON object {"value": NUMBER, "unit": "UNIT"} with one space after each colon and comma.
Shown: {"value": 1.1, "unit": "bar"}
